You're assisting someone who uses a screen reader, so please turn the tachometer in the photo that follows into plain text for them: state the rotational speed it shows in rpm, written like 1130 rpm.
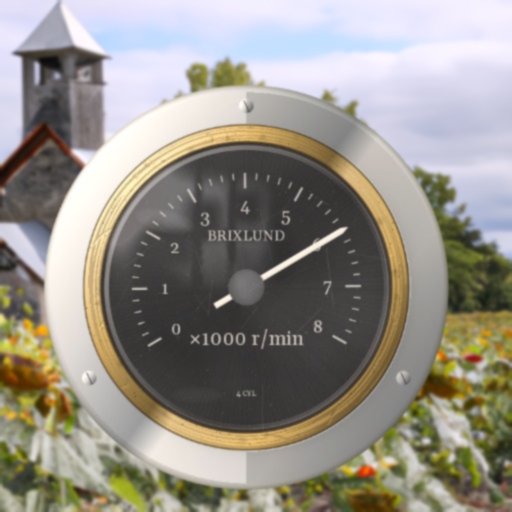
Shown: 6000 rpm
